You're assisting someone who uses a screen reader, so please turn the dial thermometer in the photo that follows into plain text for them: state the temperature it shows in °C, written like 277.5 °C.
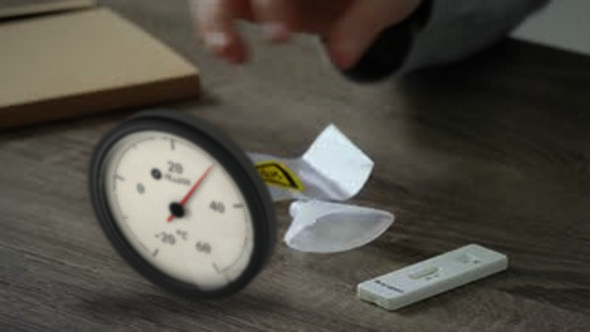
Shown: 30 °C
